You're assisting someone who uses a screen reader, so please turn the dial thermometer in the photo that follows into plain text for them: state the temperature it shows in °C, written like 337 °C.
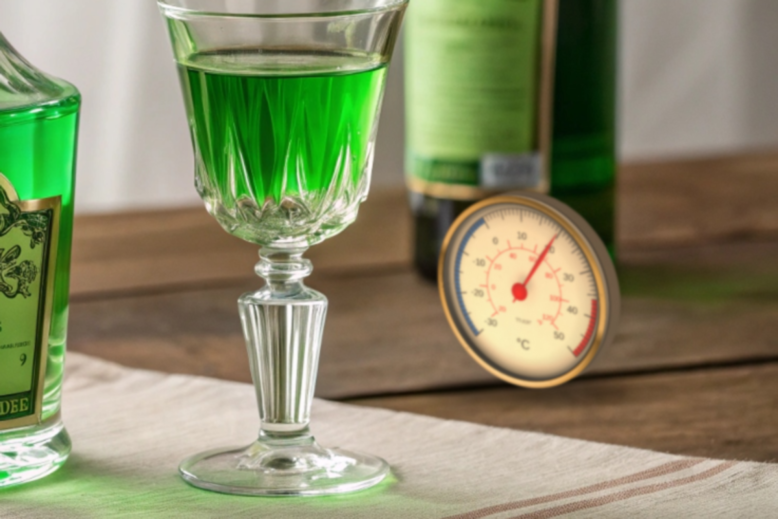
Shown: 20 °C
